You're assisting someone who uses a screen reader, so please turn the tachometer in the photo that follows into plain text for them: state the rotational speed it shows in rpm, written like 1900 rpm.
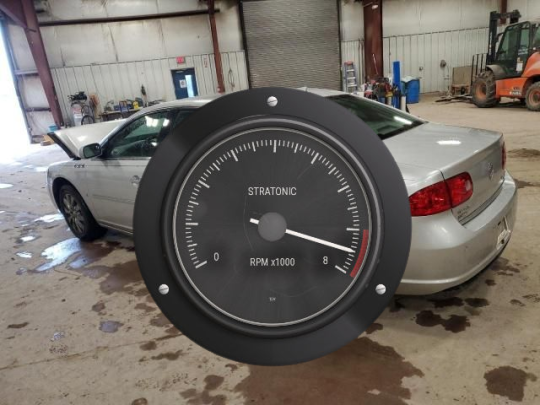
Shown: 7500 rpm
